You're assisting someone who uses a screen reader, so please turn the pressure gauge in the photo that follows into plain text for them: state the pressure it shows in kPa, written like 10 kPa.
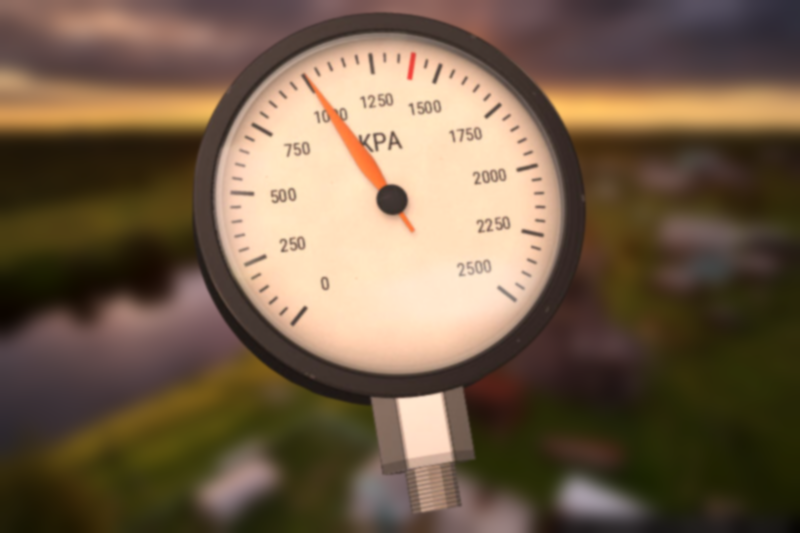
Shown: 1000 kPa
